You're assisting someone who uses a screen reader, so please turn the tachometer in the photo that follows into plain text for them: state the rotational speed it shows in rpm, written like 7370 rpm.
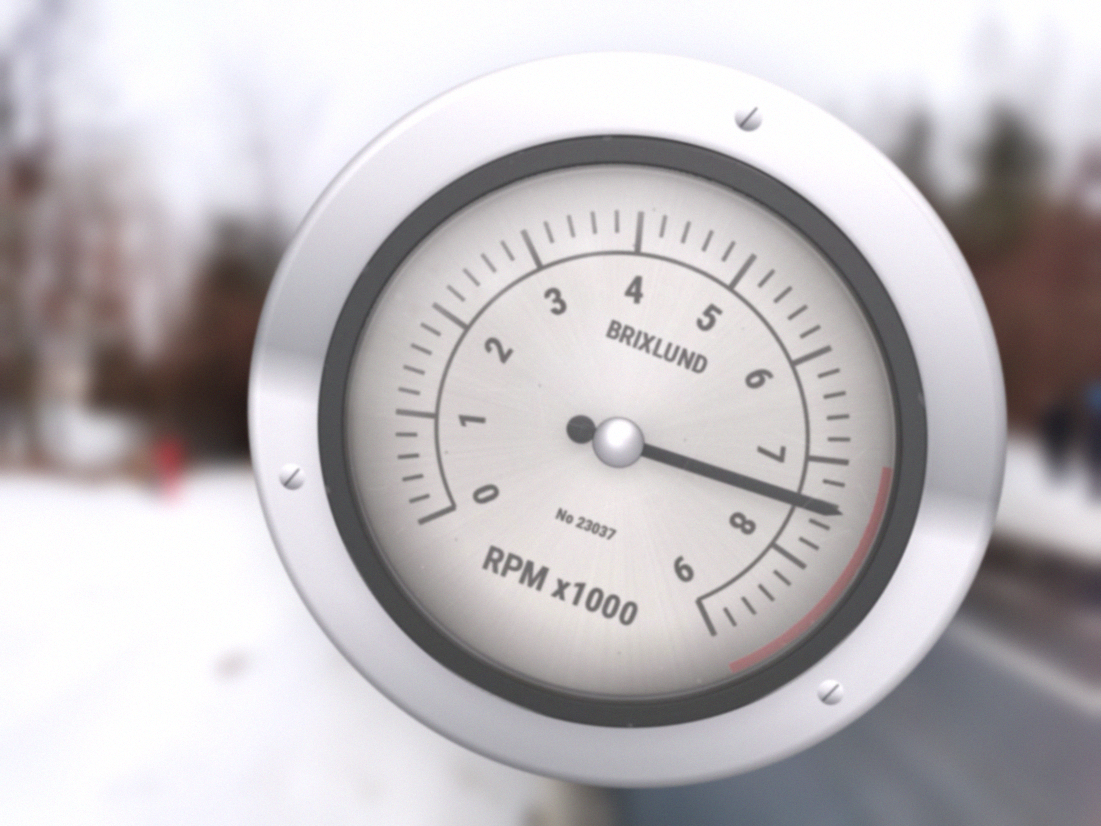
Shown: 7400 rpm
